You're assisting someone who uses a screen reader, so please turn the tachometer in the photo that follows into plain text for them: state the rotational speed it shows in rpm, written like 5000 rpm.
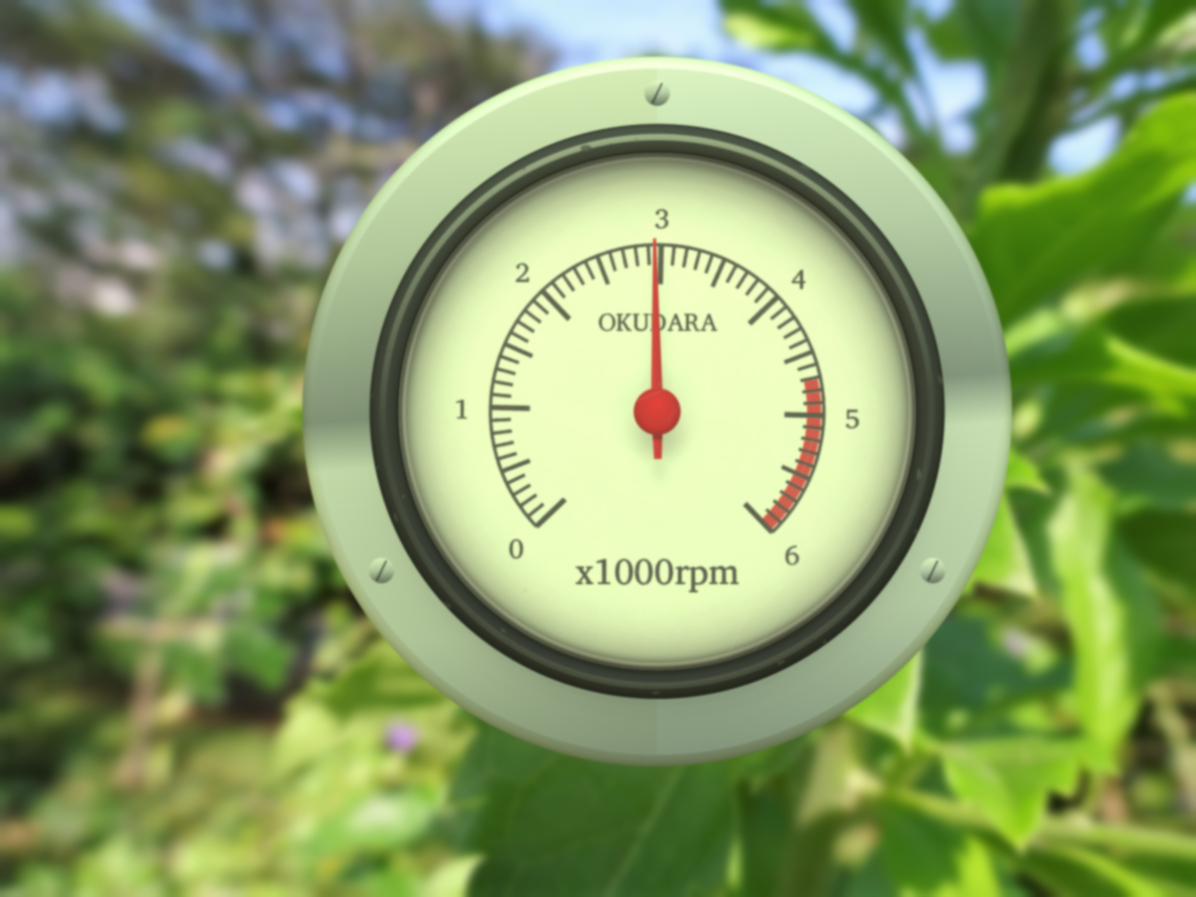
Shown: 2950 rpm
